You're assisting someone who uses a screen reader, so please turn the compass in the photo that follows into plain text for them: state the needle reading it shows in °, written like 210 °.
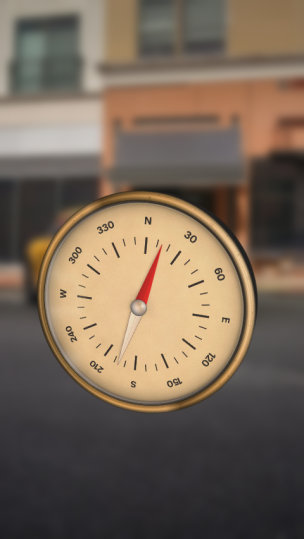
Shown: 15 °
